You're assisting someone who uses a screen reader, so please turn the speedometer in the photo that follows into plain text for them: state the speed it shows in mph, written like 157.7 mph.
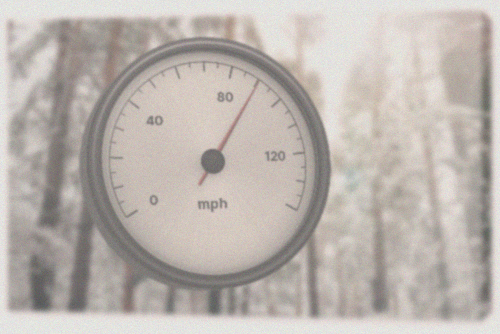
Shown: 90 mph
